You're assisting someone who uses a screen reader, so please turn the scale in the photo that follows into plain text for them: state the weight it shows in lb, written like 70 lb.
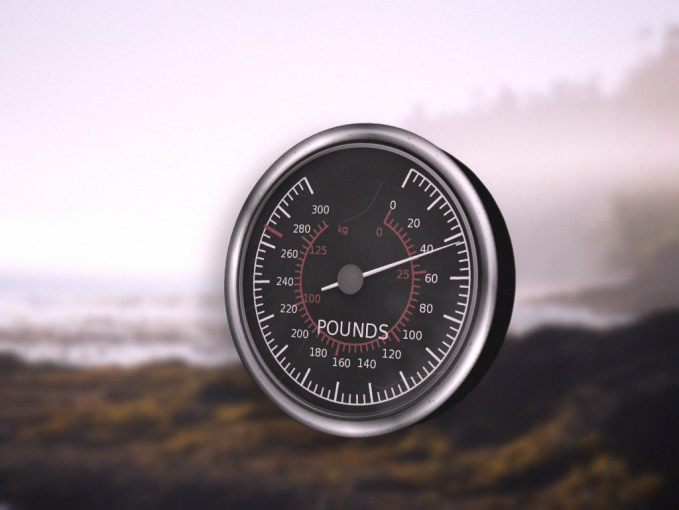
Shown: 44 lb
